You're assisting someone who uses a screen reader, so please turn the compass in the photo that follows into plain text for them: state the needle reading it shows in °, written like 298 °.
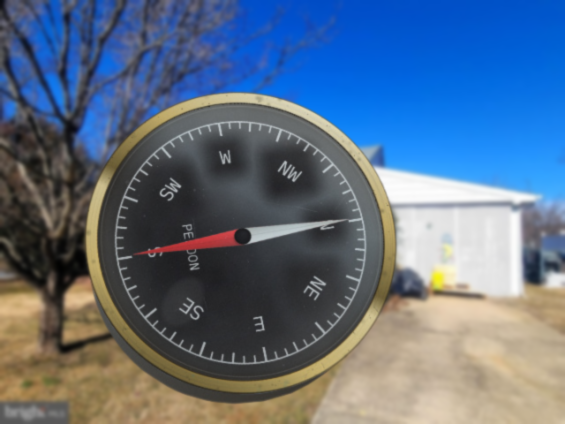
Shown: 180 °
